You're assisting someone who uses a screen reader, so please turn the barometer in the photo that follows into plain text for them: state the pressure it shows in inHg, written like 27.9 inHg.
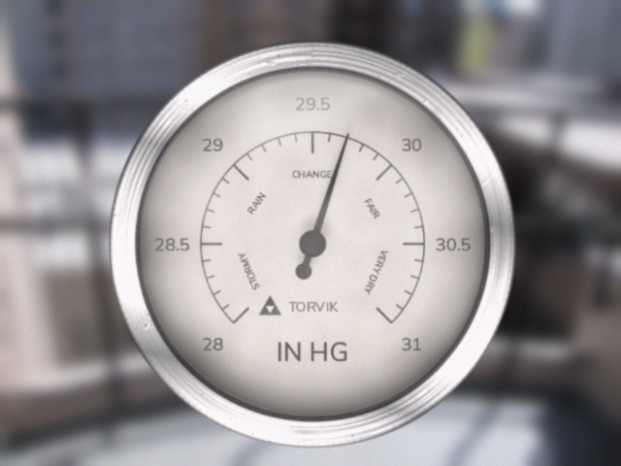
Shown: 29.7 inHg
